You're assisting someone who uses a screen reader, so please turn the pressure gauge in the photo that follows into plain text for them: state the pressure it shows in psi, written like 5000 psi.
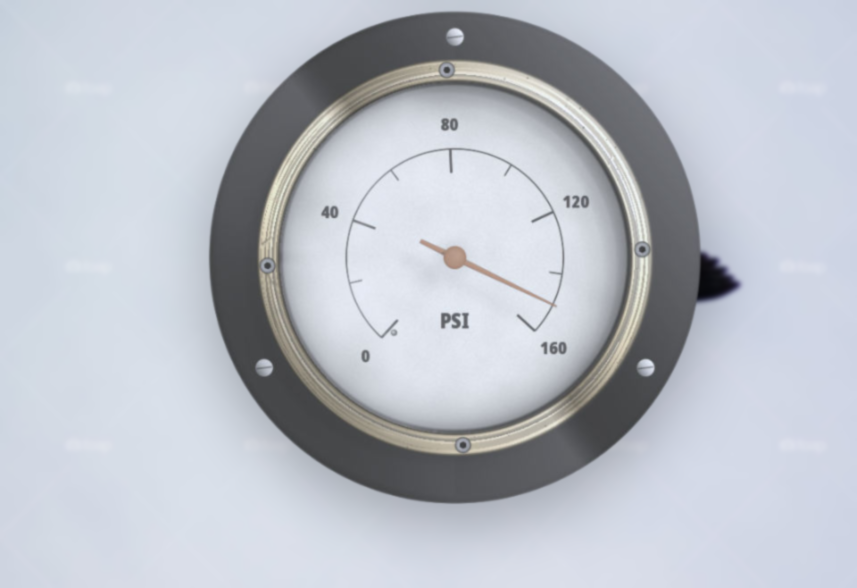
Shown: 150 psi
